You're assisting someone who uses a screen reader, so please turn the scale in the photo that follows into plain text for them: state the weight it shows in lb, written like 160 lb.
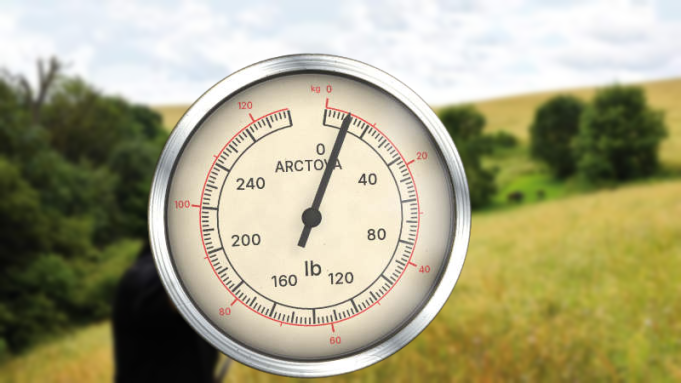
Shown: 10 lb
